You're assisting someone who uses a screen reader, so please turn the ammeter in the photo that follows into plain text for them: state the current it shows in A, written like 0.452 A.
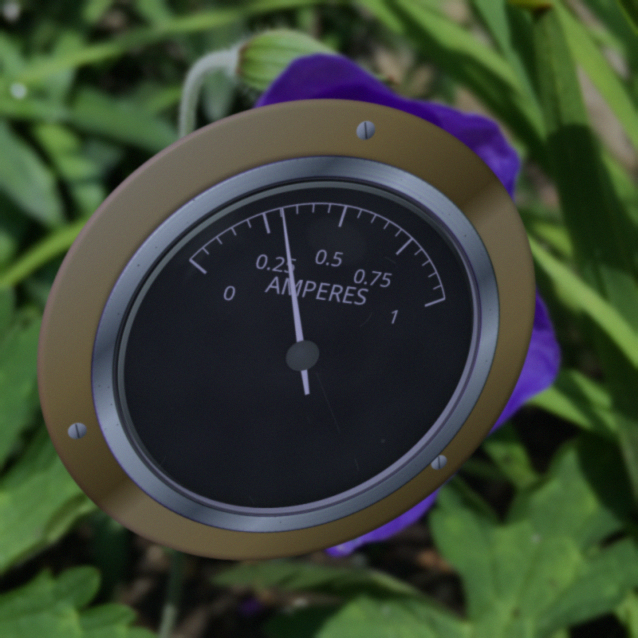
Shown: 0.3 A
